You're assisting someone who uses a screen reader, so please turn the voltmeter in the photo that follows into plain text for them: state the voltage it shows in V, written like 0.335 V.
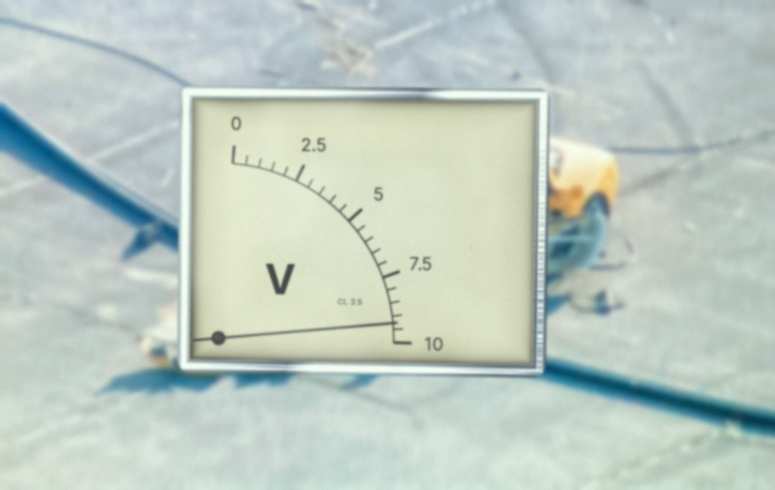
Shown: 9.25 V
